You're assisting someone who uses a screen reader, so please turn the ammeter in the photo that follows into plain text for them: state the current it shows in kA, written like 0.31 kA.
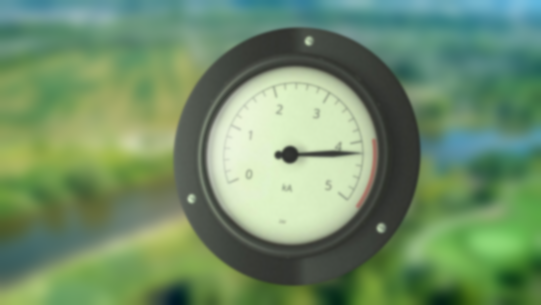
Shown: 4.2 kA
